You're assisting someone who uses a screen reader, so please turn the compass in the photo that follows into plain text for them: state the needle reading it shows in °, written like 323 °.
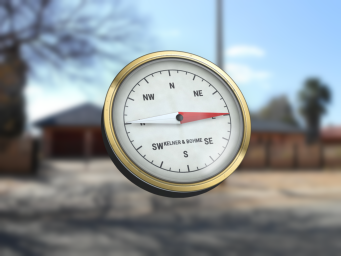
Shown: 90 °
